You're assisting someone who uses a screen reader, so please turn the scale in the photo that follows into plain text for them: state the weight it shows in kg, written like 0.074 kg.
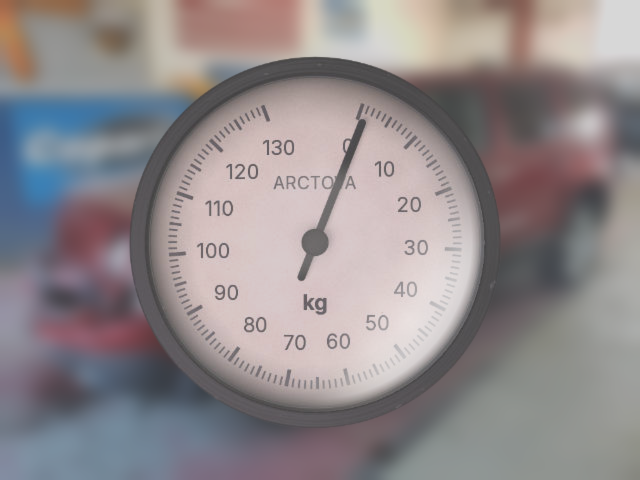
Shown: 1 kg
